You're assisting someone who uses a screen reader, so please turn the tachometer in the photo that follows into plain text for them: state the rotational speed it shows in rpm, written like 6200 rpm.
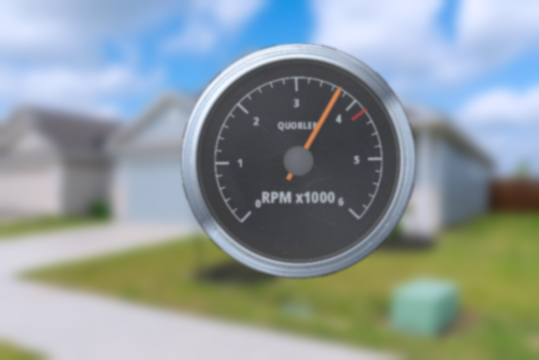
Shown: 3700 rpm
